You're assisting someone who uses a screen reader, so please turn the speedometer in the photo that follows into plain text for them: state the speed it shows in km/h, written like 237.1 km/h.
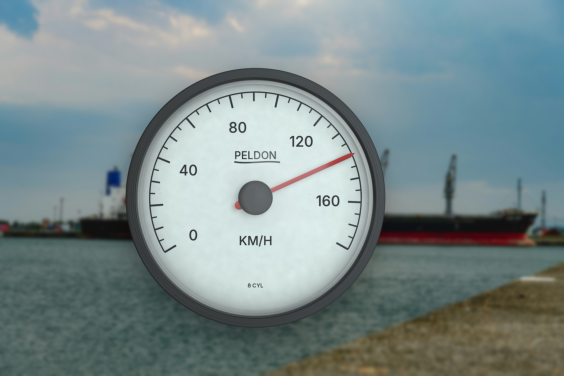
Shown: 140 km/h
